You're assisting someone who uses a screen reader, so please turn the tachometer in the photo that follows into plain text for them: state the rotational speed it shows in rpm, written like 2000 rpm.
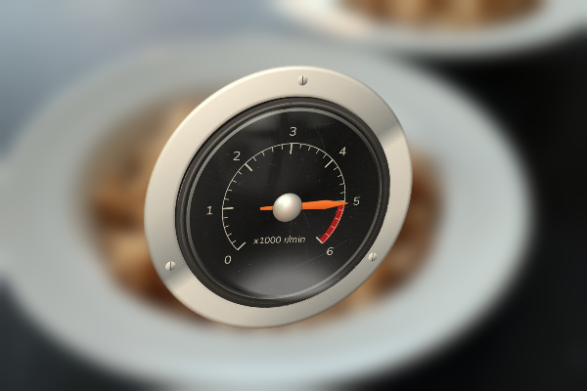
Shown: 5000 rpm
